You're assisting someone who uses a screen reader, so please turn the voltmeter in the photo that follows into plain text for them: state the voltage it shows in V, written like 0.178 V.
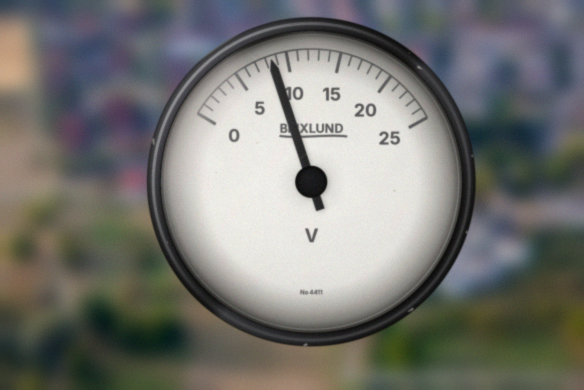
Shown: 8.5 V
